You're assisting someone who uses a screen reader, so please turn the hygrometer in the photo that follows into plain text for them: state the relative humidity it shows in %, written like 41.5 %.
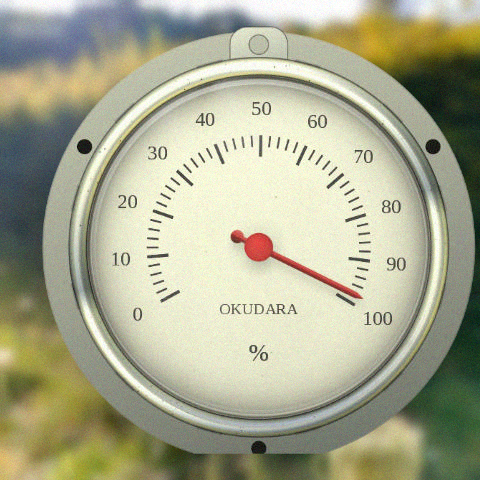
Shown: 98 %
